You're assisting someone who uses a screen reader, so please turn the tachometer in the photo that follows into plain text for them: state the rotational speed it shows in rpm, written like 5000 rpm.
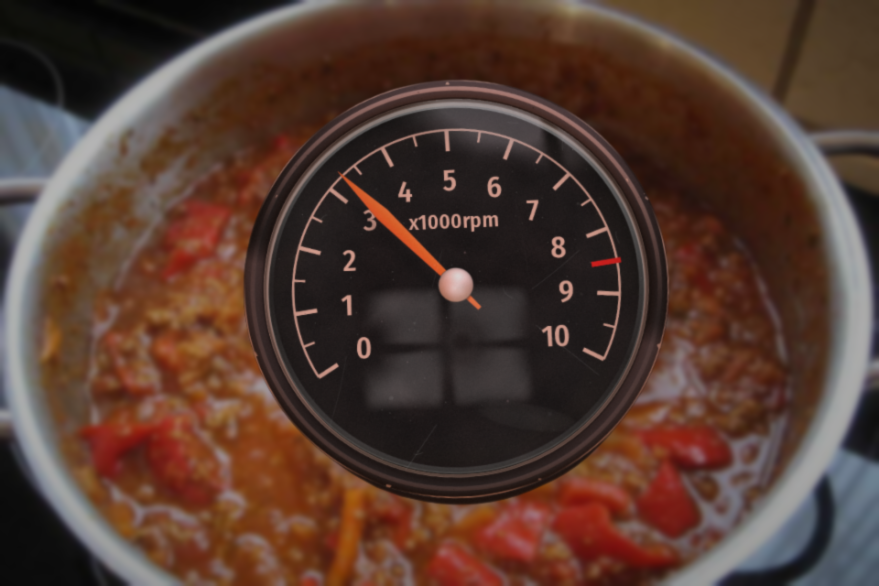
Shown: 3250 rpm
